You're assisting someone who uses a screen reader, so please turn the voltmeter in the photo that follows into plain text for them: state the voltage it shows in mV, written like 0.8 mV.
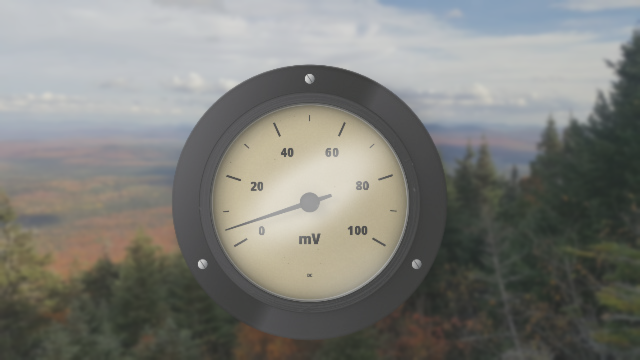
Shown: 5 mV
